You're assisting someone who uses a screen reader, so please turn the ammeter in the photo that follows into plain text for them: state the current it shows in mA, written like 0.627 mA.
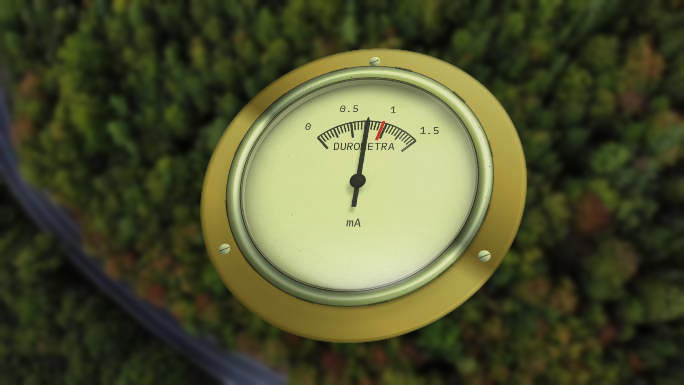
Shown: 0.75 mA
